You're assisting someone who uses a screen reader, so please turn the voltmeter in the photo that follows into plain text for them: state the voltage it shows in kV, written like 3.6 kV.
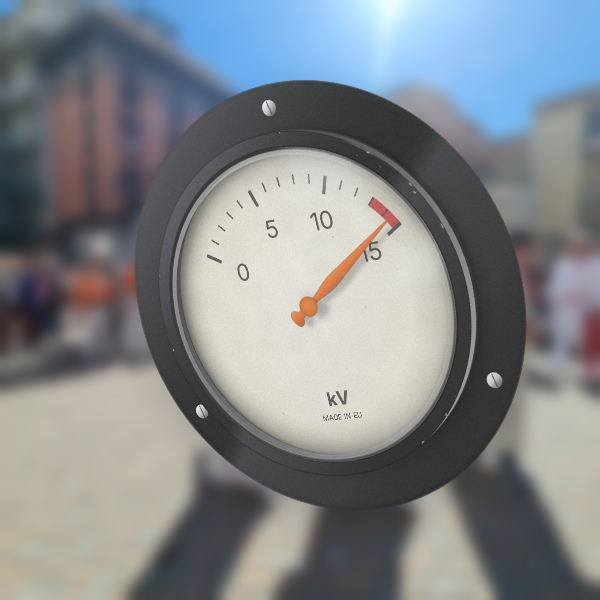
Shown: 14.5 kV
